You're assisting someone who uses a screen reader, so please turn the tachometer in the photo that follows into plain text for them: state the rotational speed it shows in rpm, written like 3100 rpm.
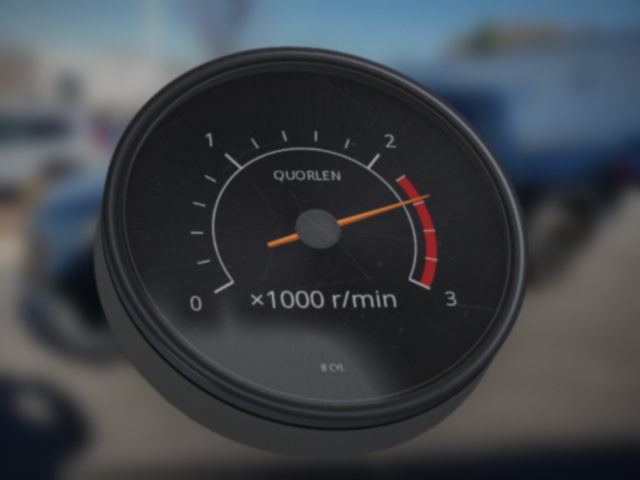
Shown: 2400 rpm
